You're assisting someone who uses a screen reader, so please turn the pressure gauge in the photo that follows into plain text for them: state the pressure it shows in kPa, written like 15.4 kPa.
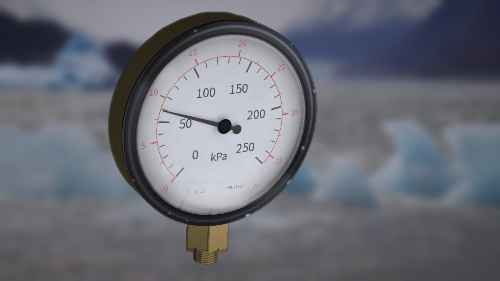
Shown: 60 kPa
